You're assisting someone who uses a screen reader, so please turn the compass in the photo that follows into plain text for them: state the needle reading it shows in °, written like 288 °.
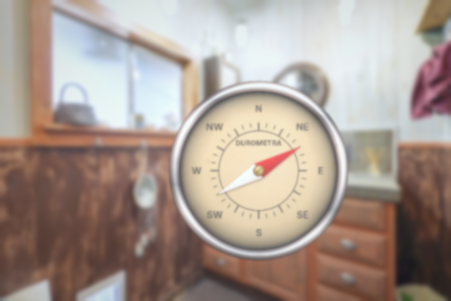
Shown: 60 °
